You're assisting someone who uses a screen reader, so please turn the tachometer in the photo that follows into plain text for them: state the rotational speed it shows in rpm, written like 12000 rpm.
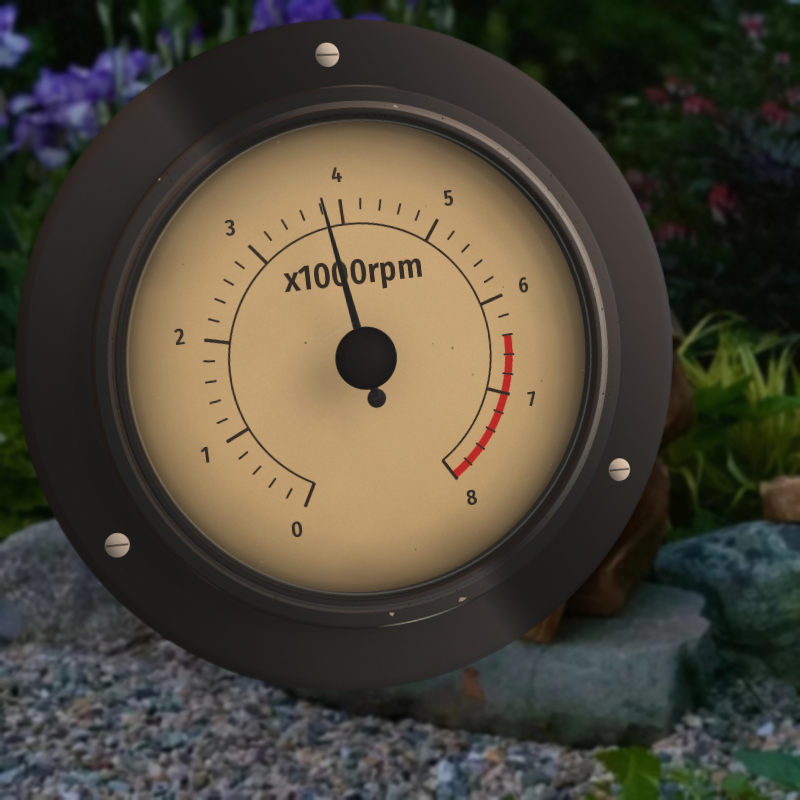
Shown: 3800 rpm
